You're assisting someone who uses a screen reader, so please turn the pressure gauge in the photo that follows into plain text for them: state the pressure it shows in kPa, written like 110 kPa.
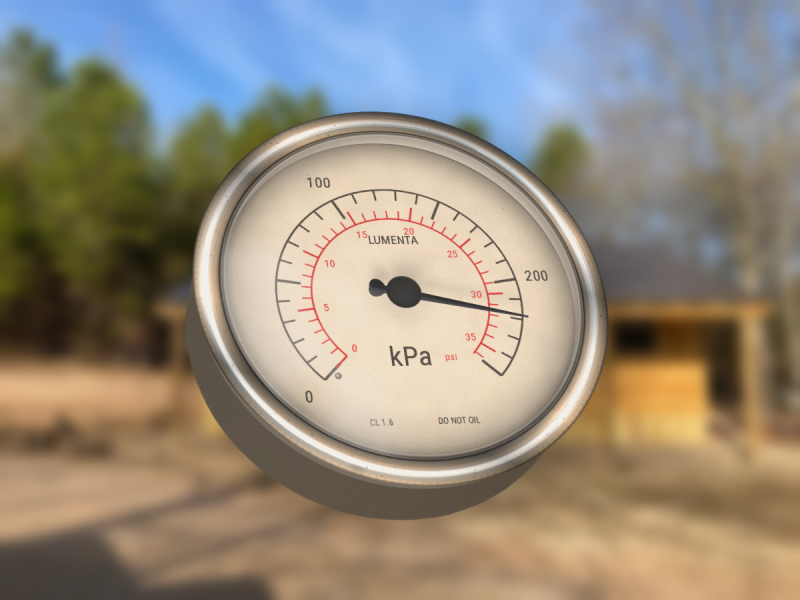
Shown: 220 kPa
